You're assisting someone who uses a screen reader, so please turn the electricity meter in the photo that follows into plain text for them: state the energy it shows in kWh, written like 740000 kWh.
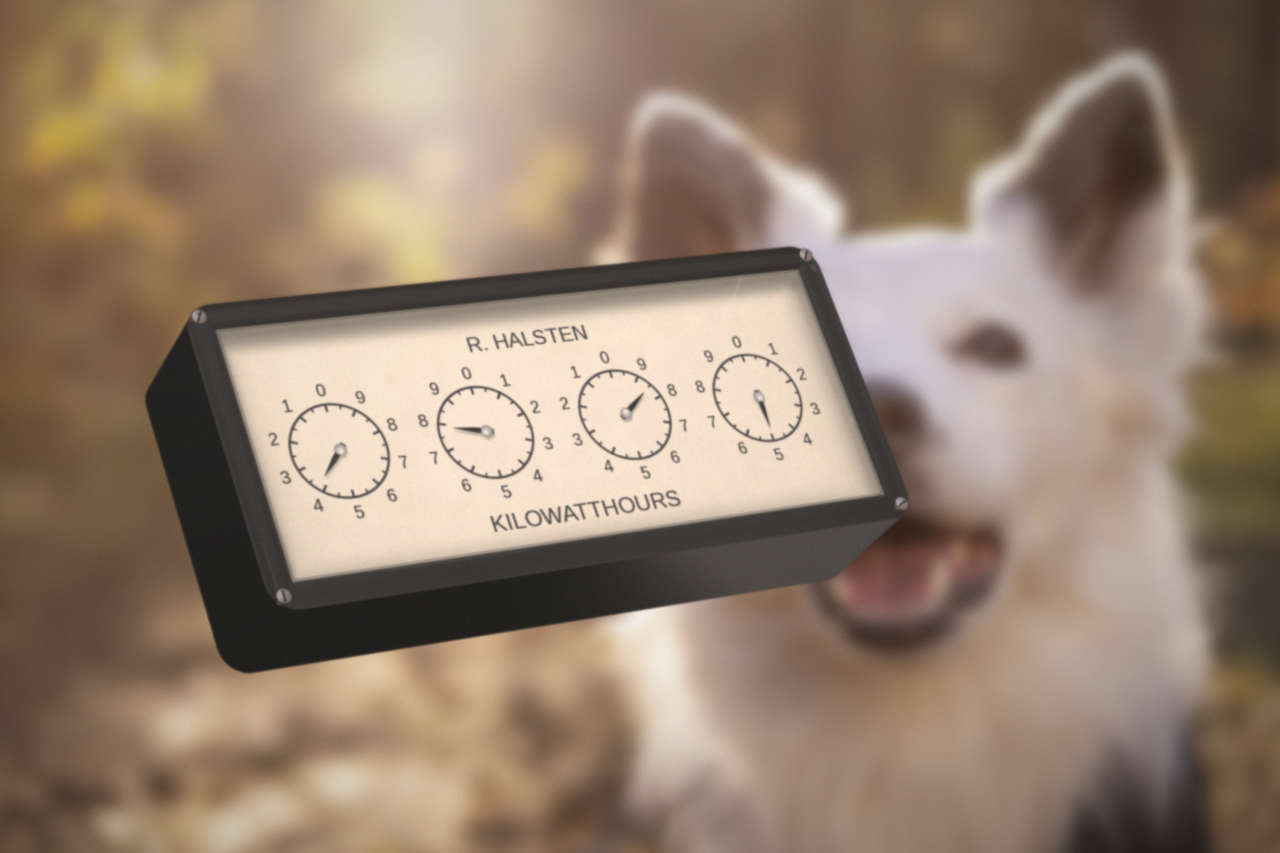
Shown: 3785 kWh
